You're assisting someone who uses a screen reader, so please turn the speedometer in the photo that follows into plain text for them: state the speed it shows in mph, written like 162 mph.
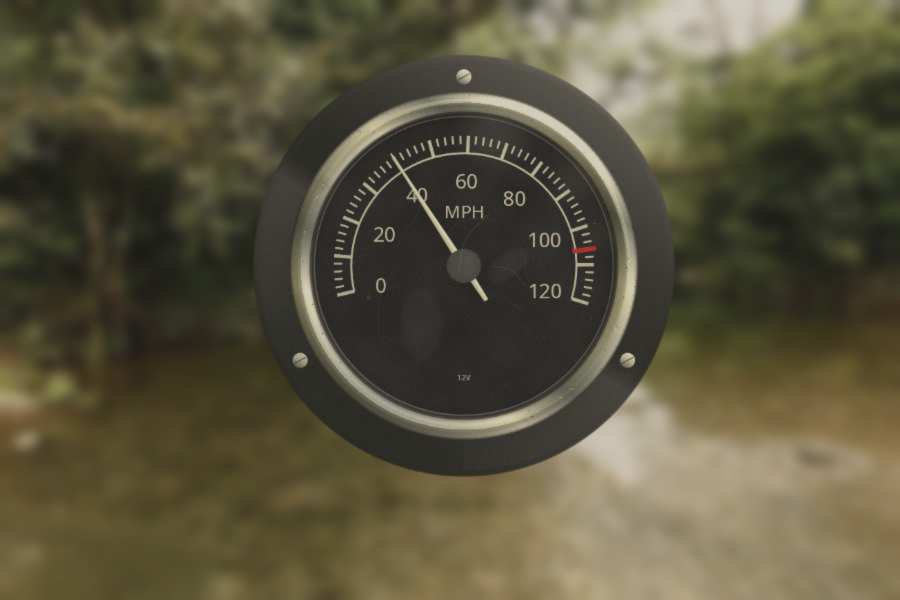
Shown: 40 mph
